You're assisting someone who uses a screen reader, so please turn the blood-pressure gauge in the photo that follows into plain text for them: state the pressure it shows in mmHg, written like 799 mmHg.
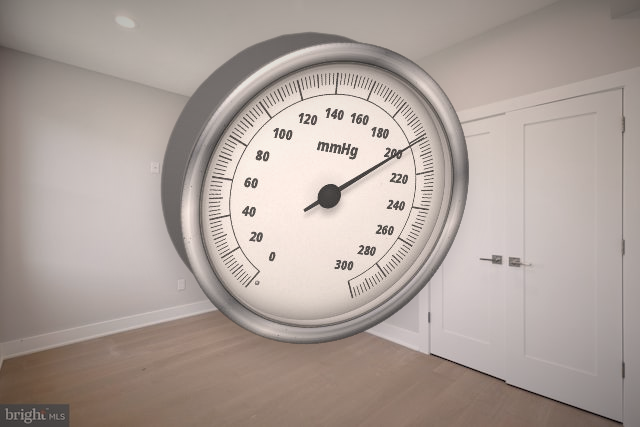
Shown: 200 mmHg
